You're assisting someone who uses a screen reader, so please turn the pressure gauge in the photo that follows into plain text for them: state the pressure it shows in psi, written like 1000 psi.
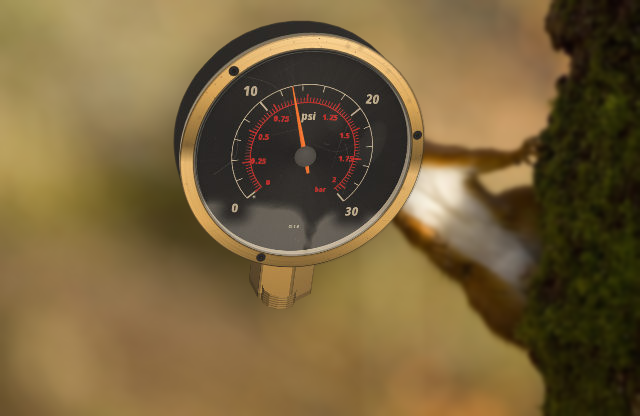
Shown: 13 psi
